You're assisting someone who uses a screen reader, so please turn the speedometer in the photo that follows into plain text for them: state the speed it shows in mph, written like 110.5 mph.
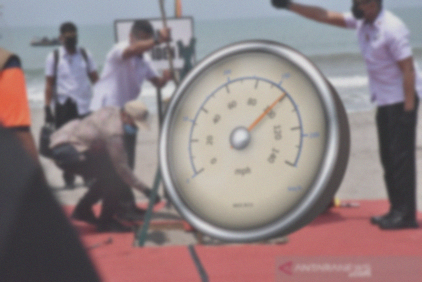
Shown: 100 mph
